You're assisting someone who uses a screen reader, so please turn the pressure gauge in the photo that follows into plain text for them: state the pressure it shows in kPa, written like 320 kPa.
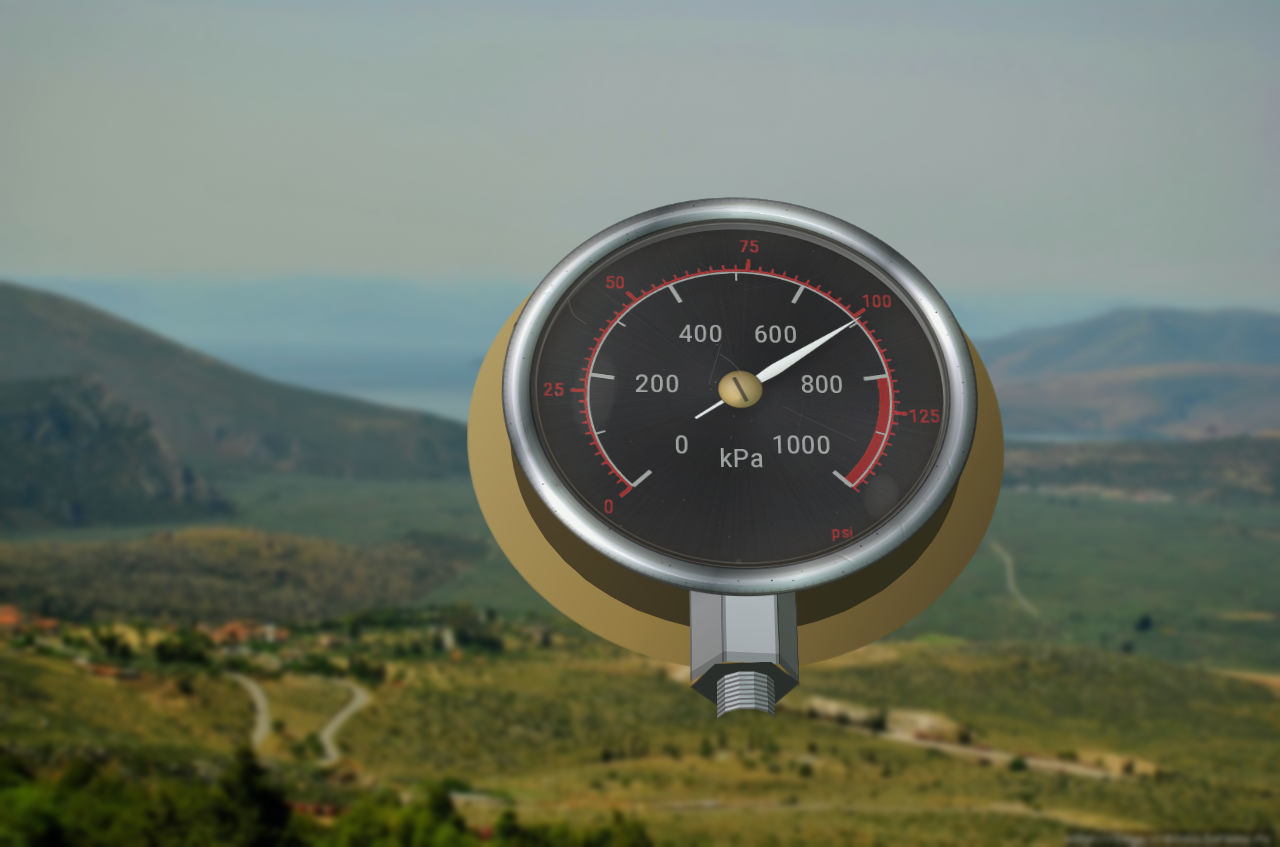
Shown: 700 kPa
